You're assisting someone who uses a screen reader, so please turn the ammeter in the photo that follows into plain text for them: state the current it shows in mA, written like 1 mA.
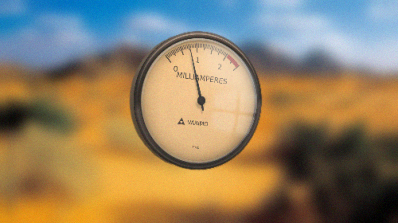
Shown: 0.75 mA
